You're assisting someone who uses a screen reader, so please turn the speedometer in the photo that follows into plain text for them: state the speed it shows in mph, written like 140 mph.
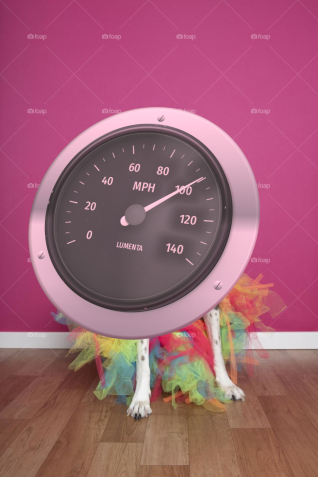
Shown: 100 mph
